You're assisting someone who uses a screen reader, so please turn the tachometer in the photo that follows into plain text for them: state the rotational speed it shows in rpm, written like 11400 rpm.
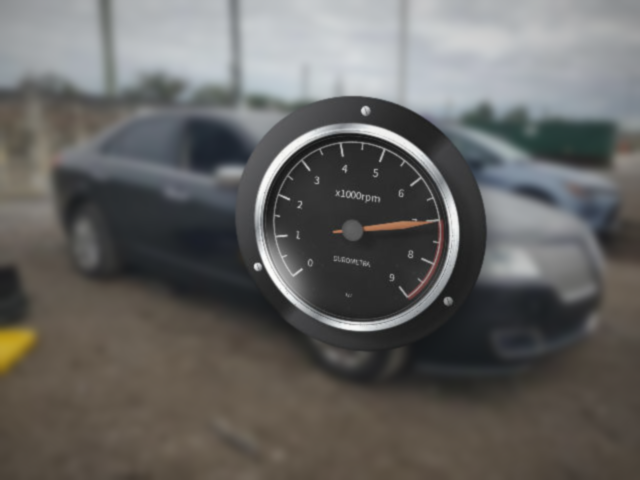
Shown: 7000 rpm
